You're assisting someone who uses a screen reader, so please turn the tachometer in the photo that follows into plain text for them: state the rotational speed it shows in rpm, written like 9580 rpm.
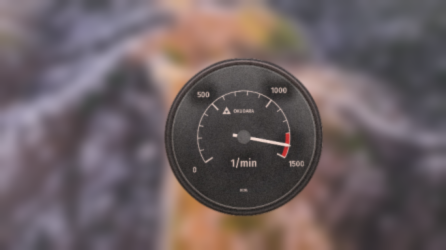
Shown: 1400 rpm
